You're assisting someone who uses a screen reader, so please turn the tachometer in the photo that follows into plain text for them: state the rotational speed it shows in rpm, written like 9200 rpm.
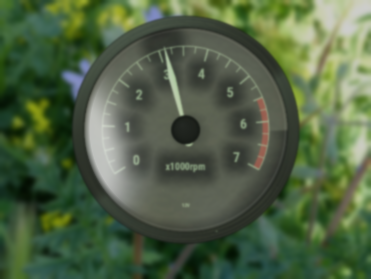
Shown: 3125 rpm
